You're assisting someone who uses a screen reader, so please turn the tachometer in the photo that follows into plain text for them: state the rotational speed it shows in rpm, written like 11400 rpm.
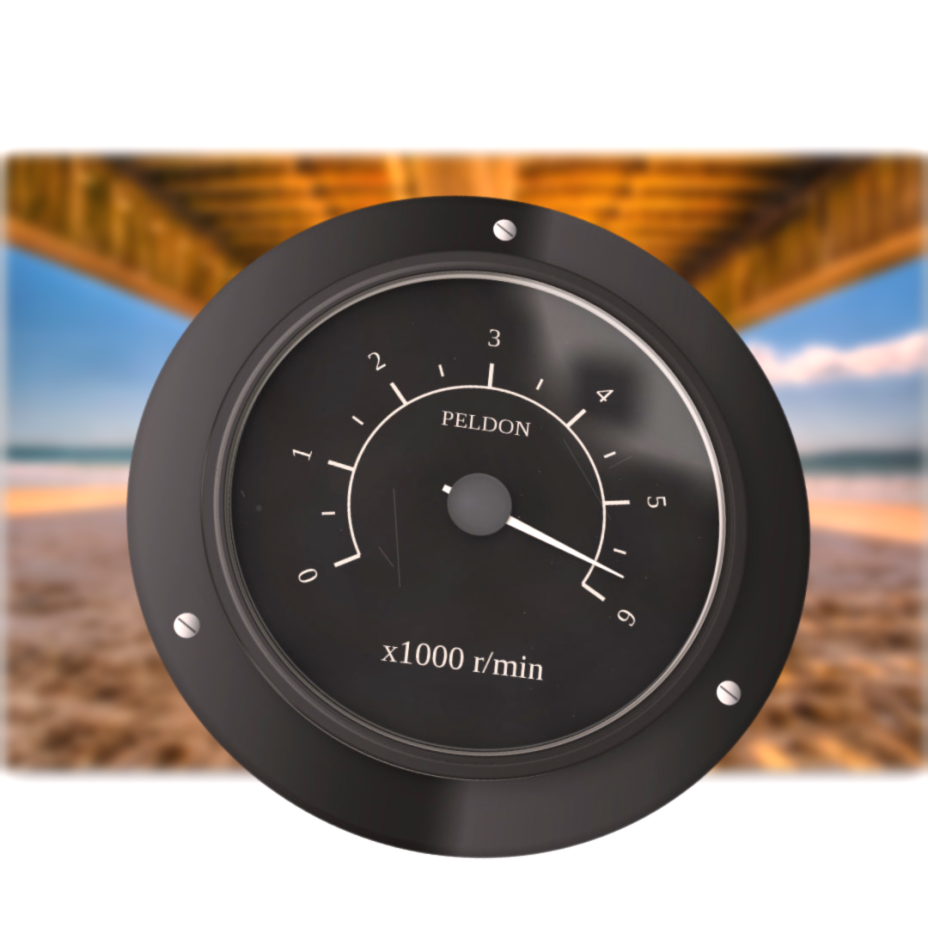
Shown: 5750 rpm
